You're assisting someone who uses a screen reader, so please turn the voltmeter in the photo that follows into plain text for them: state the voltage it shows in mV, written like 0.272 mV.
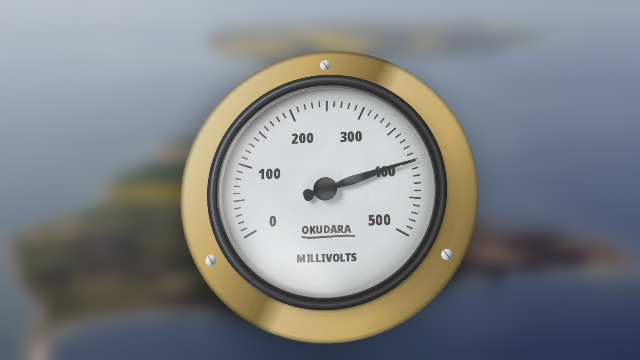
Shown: 400 mV
